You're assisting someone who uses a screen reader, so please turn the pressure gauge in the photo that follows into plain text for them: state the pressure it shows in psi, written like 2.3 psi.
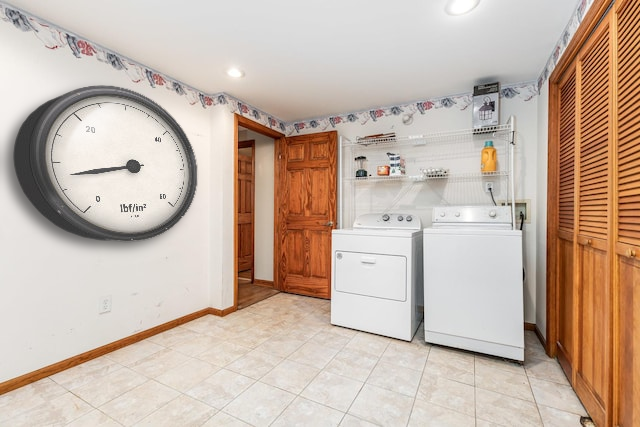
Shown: 7.5 psi
